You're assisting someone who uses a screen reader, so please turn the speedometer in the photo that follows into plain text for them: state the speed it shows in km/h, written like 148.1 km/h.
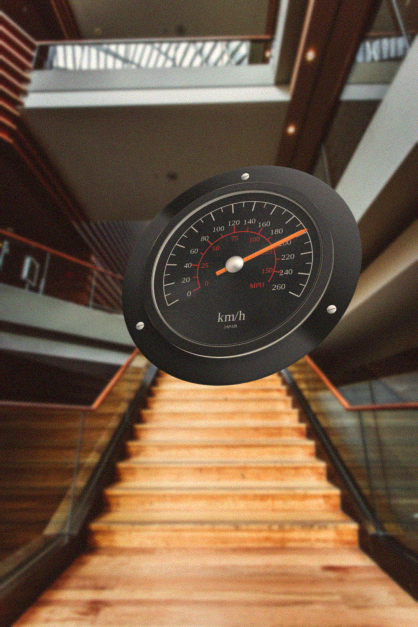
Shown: 200 km/h
